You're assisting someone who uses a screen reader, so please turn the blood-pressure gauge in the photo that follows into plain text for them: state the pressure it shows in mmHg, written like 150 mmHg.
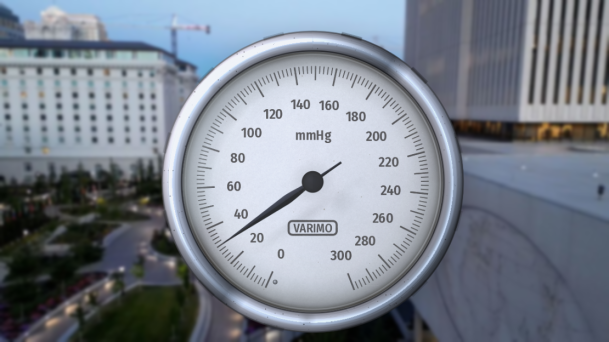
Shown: 30 mmHg
